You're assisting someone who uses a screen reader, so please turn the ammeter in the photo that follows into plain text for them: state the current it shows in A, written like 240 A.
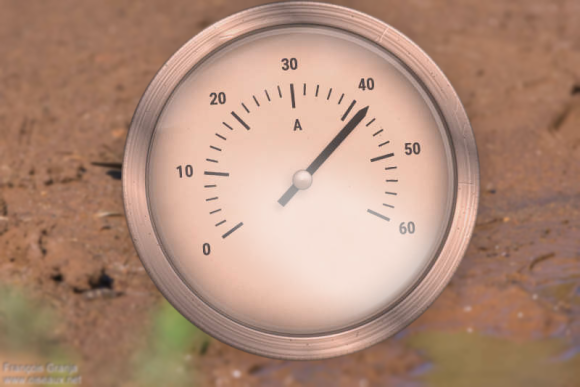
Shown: 42 A
